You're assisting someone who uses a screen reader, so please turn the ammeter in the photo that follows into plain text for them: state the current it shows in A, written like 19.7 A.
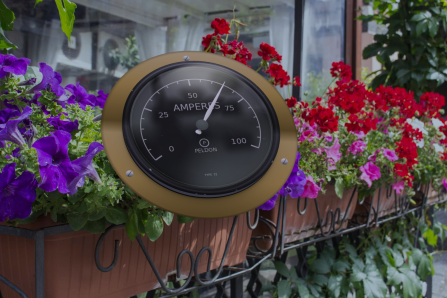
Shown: 65 A
